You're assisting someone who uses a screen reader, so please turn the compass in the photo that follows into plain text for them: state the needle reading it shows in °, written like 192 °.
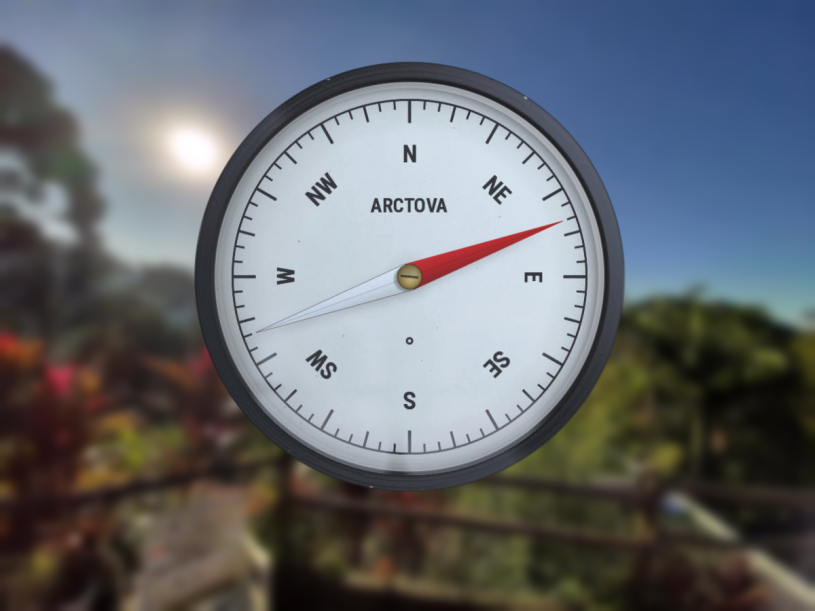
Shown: 70 °
